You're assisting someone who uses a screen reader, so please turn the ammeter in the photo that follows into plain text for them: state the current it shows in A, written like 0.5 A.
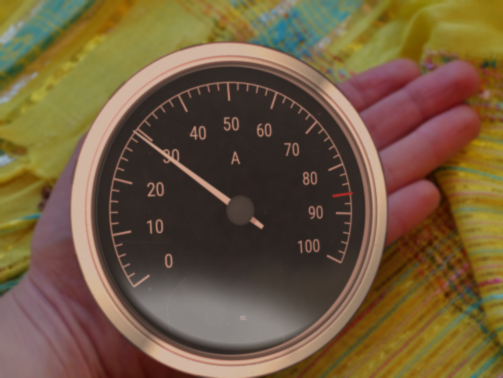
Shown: 29 A
